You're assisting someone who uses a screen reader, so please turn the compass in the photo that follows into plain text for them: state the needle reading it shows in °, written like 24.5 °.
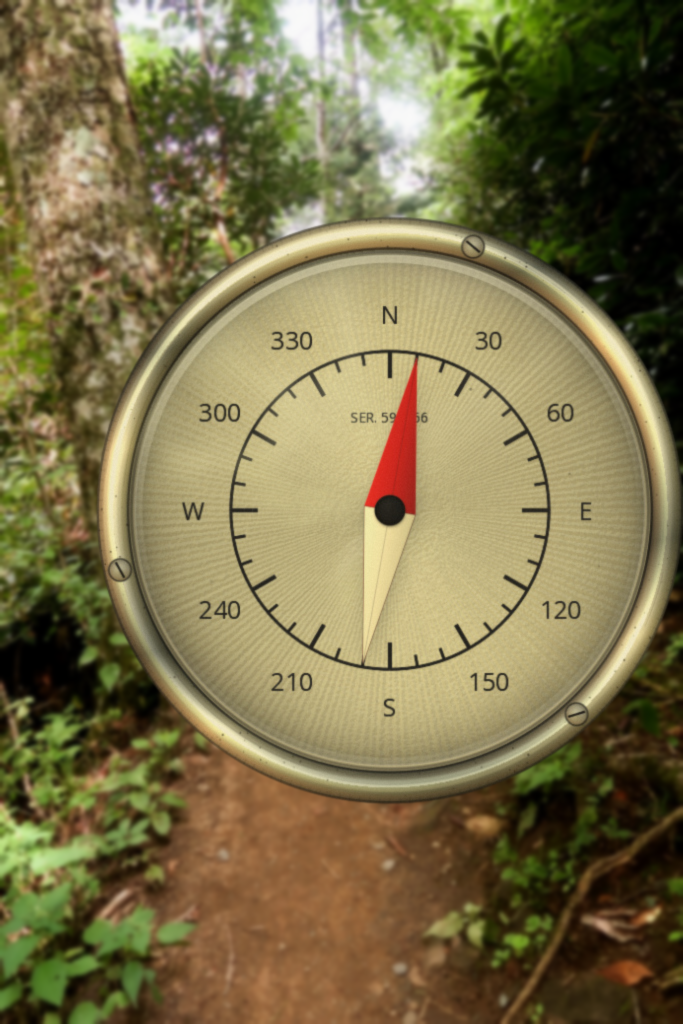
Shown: 10 °
